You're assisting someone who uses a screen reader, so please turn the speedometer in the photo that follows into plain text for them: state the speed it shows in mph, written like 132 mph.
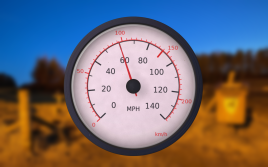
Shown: 60 mph
